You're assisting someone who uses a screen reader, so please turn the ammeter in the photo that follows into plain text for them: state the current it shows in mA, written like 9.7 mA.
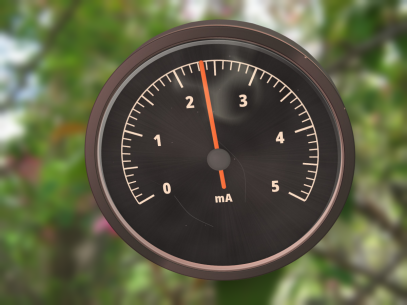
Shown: 2.35 mA
